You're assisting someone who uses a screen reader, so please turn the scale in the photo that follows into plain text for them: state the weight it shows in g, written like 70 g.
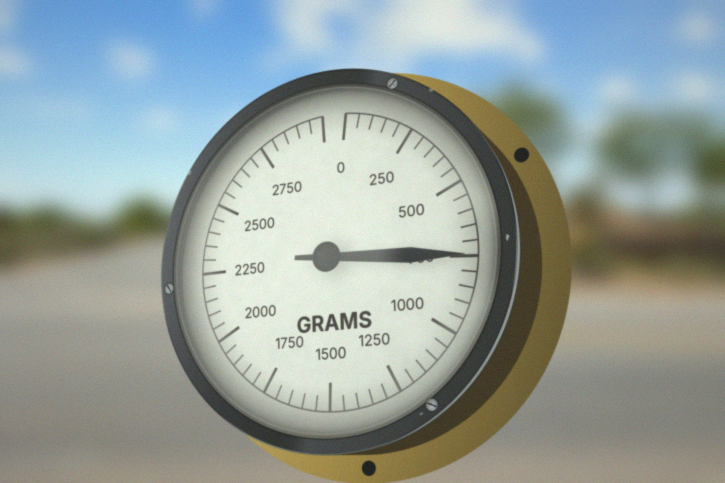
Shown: 750 g
